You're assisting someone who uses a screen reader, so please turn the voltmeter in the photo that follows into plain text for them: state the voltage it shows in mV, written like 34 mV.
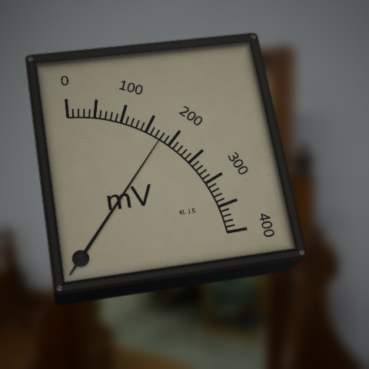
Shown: 180 mV
